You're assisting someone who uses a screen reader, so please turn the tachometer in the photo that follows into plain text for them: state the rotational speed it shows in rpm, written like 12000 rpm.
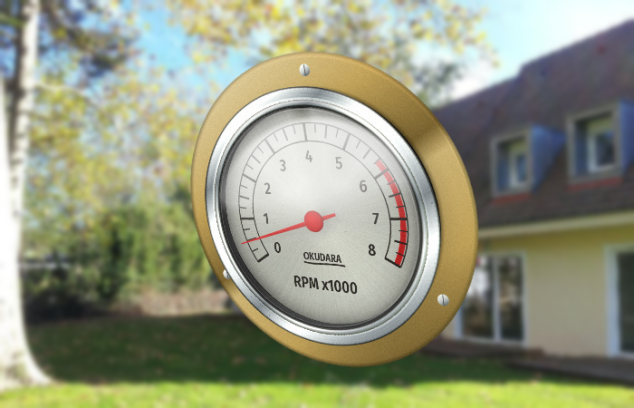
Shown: 500 rpm
